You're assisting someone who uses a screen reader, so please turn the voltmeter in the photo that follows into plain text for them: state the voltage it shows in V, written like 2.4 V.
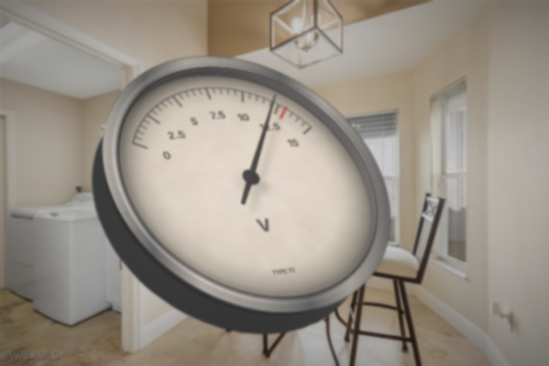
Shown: 12 V
